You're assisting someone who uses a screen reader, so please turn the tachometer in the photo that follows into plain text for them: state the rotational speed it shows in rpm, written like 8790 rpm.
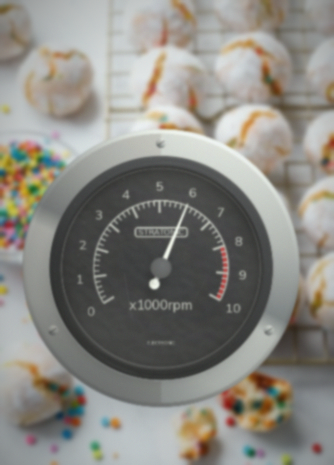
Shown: 6000 rpm
